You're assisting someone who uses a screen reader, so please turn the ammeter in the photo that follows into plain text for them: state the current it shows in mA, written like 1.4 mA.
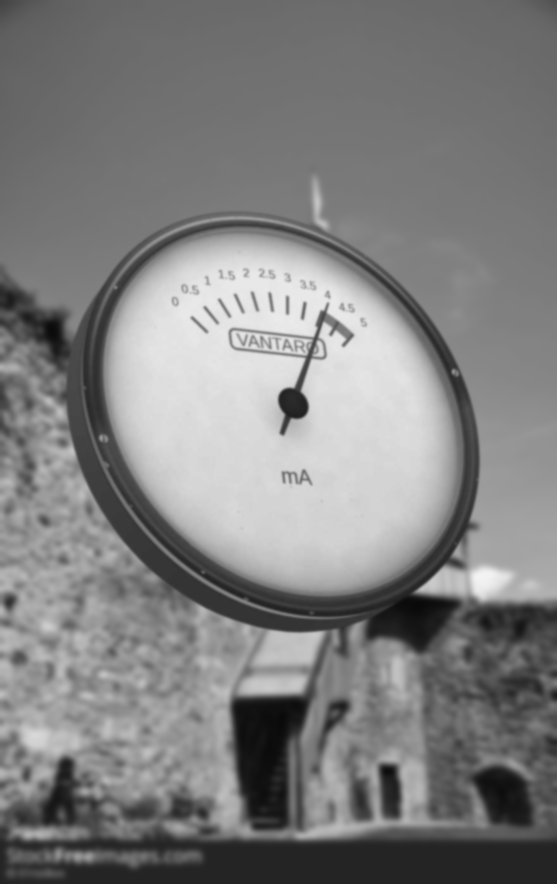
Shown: 4 mA
